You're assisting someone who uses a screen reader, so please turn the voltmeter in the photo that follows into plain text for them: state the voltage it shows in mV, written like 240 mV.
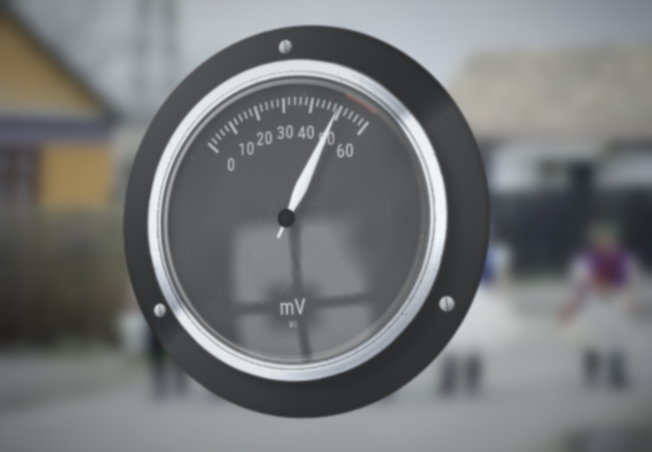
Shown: 50 mV
